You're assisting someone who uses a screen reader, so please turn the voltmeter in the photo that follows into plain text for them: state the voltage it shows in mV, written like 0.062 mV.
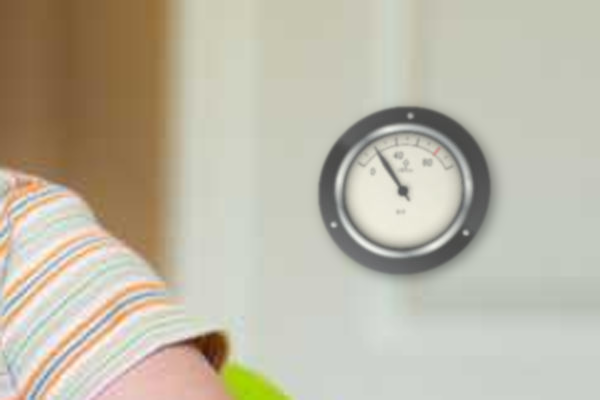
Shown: 20 mV
